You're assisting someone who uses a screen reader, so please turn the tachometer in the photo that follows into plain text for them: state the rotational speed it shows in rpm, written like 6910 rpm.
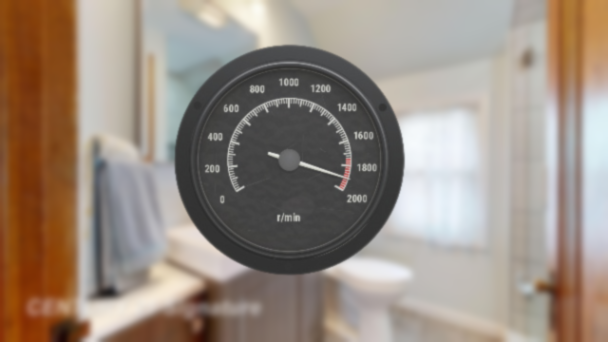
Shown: 1900 rpm
